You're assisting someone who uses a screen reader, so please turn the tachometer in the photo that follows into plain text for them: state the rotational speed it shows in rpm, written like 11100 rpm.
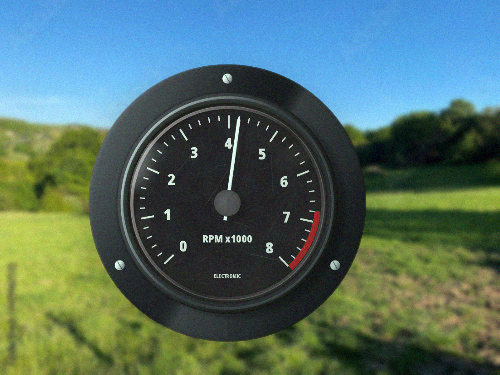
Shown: 4200 rpm
